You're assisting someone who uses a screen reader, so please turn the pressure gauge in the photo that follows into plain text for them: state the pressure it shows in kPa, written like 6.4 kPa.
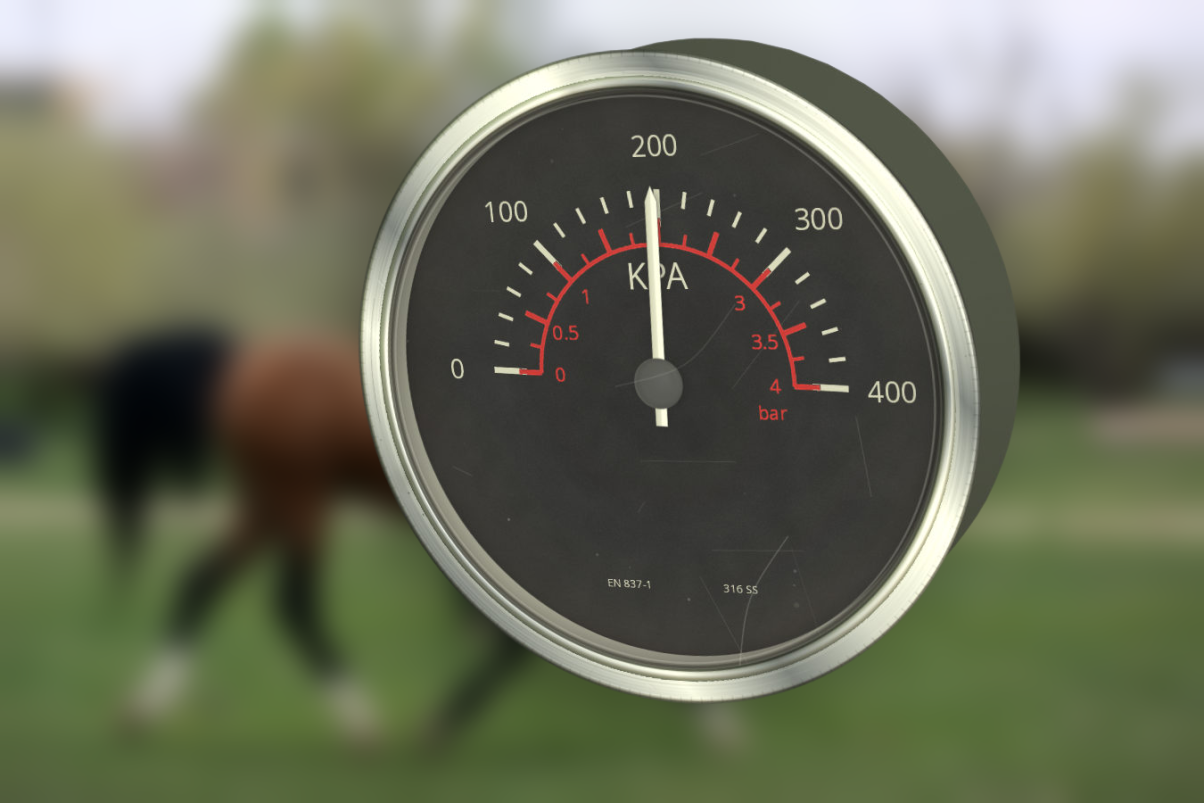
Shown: 200 kPa
